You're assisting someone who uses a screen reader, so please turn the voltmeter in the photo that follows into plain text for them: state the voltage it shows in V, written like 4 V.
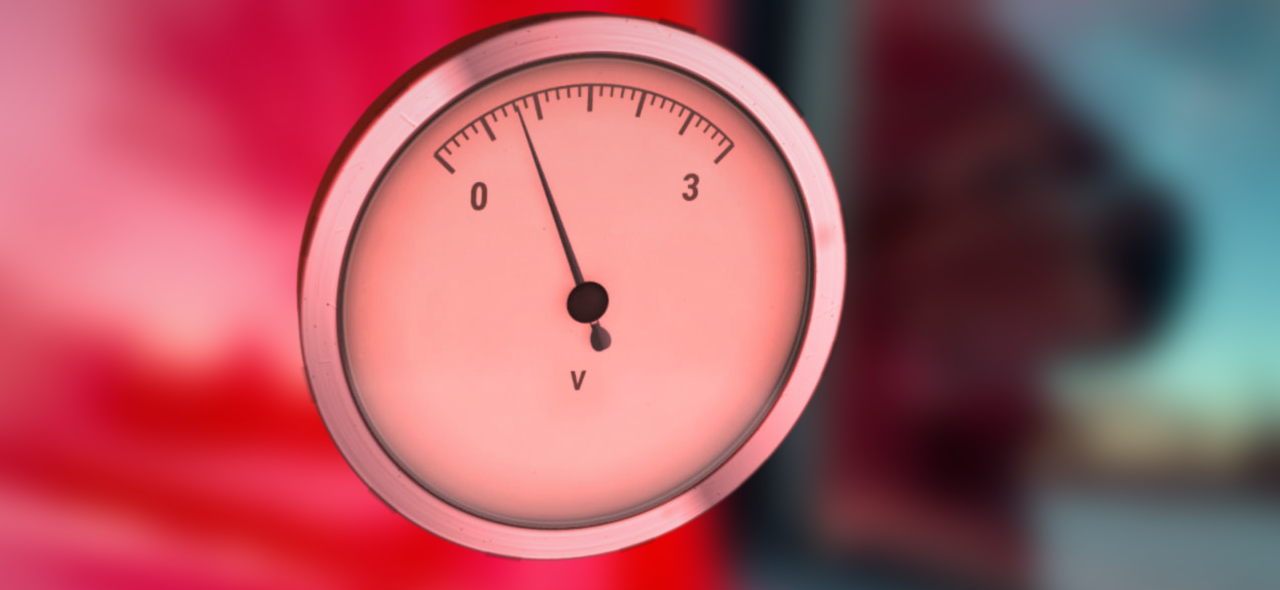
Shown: 0.8 V
